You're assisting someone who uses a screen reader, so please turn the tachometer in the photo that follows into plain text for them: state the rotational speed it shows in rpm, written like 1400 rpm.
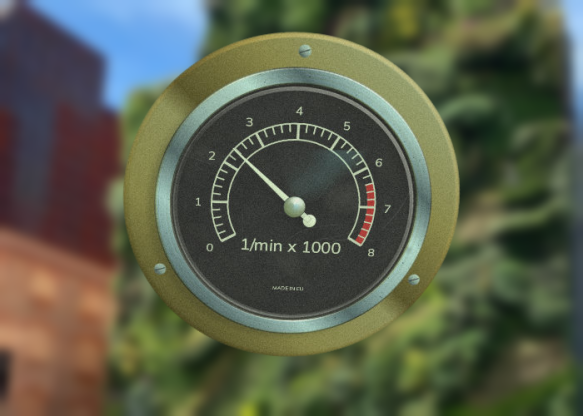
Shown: 2400 rpm
